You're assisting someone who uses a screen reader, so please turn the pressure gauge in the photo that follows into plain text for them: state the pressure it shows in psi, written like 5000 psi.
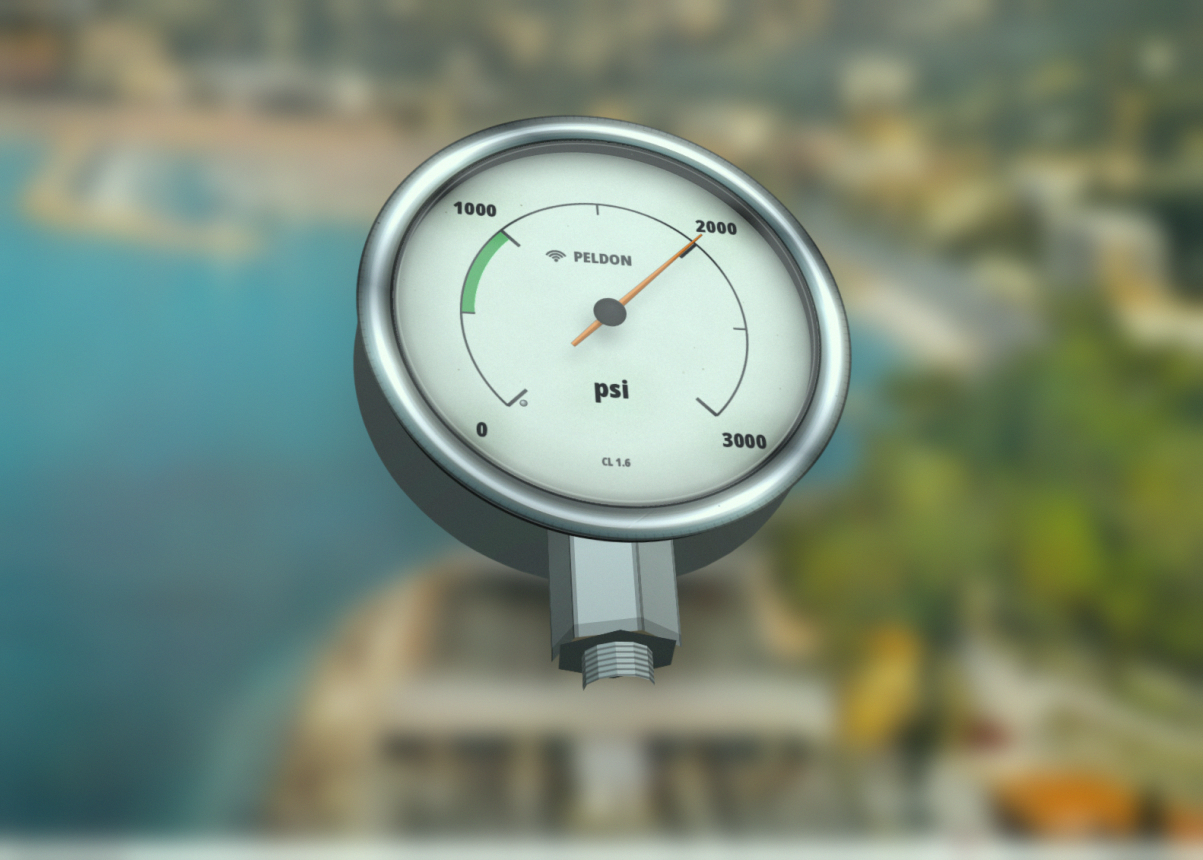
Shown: 2000 psi
